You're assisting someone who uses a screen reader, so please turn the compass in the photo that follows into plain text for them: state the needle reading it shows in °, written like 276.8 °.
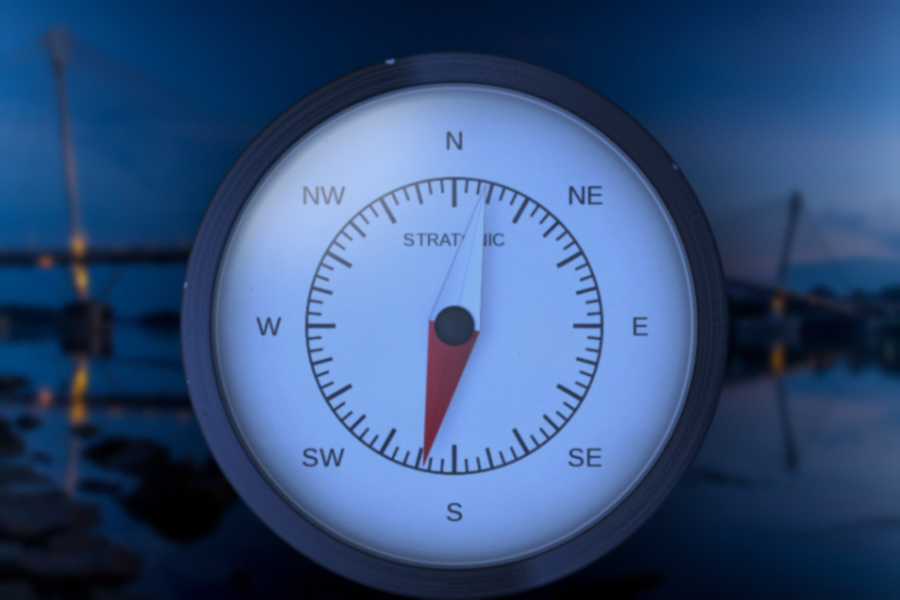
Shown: 192.5 °
